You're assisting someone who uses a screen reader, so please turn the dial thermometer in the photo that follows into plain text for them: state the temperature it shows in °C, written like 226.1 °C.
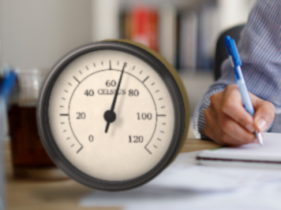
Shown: 68 °C
